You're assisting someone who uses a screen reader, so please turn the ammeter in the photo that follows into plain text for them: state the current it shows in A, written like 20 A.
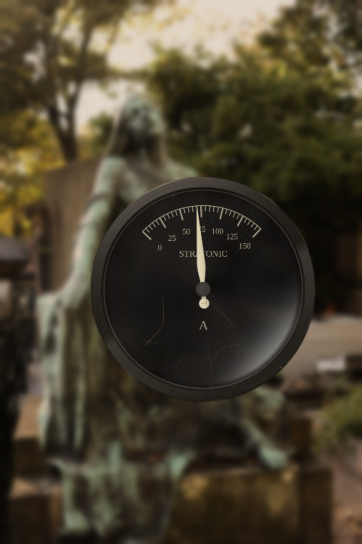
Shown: 70 A
